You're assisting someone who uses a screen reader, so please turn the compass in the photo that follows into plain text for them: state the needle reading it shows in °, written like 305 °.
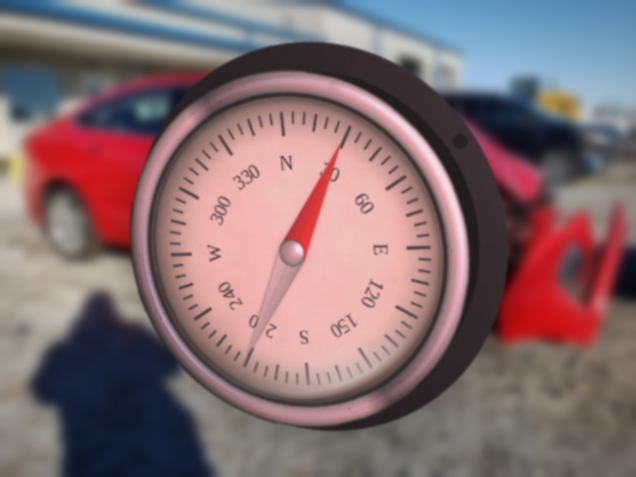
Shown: 30 °
